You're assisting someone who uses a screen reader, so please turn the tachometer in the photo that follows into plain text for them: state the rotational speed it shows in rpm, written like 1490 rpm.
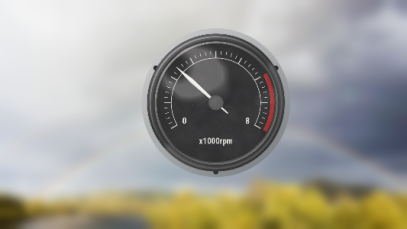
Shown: 2400 rpm
